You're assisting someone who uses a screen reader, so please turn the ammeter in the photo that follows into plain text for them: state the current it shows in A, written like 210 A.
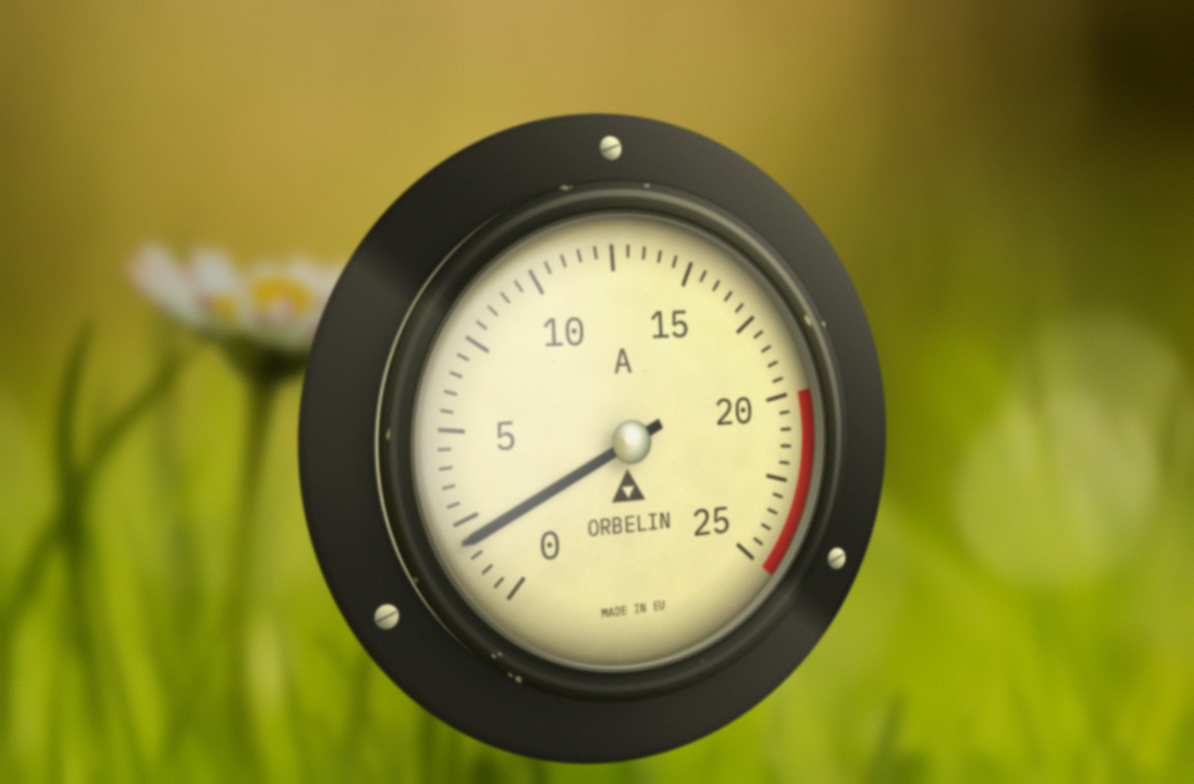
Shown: 2 A
